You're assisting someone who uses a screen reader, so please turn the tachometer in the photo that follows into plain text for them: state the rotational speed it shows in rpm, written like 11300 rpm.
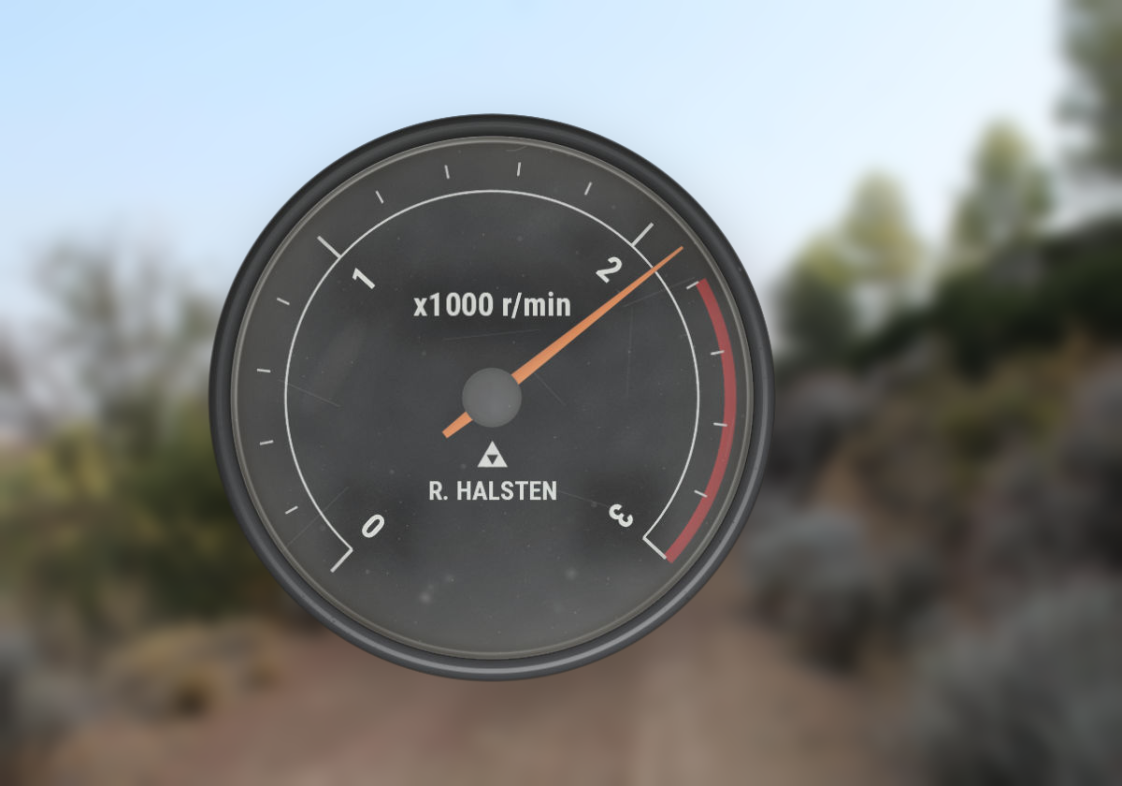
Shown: 2100 rpm
